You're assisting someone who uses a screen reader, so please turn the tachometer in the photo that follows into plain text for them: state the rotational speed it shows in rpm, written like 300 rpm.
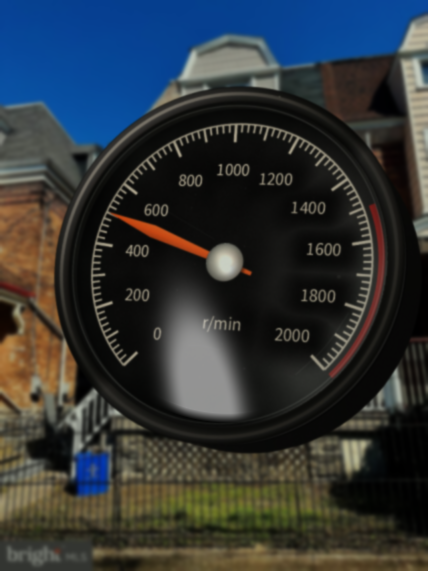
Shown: 500 rpm
